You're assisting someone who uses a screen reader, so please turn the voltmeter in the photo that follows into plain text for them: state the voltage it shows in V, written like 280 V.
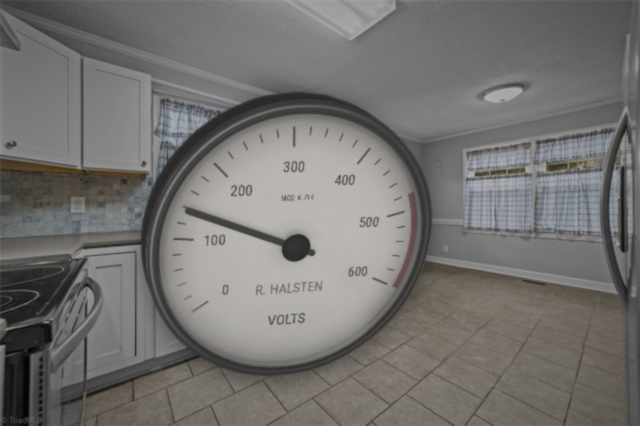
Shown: 140 V
